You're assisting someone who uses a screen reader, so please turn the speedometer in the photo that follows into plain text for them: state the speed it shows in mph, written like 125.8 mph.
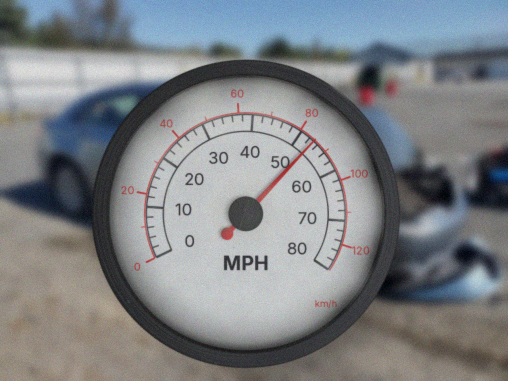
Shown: 53 mph
